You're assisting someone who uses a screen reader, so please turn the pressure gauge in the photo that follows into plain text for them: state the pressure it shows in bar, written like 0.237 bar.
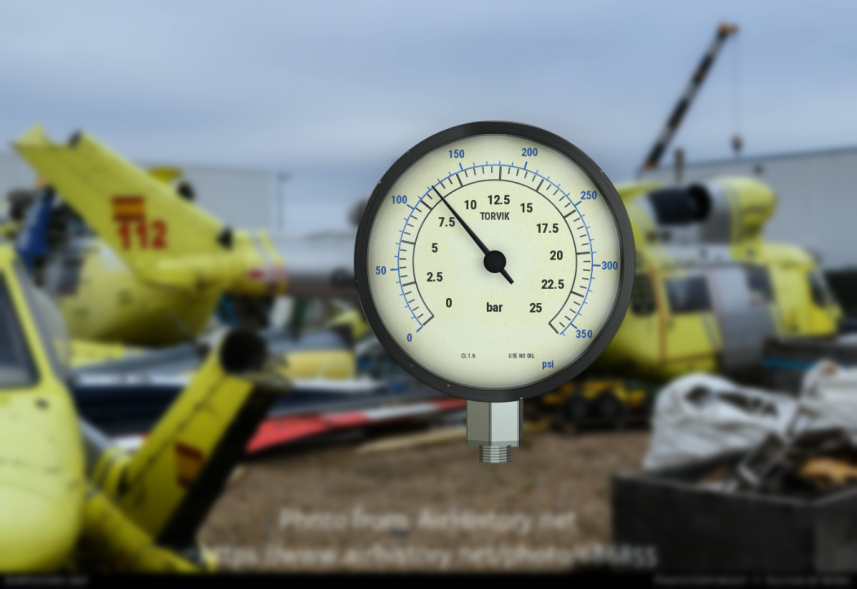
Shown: 8.5 bar
